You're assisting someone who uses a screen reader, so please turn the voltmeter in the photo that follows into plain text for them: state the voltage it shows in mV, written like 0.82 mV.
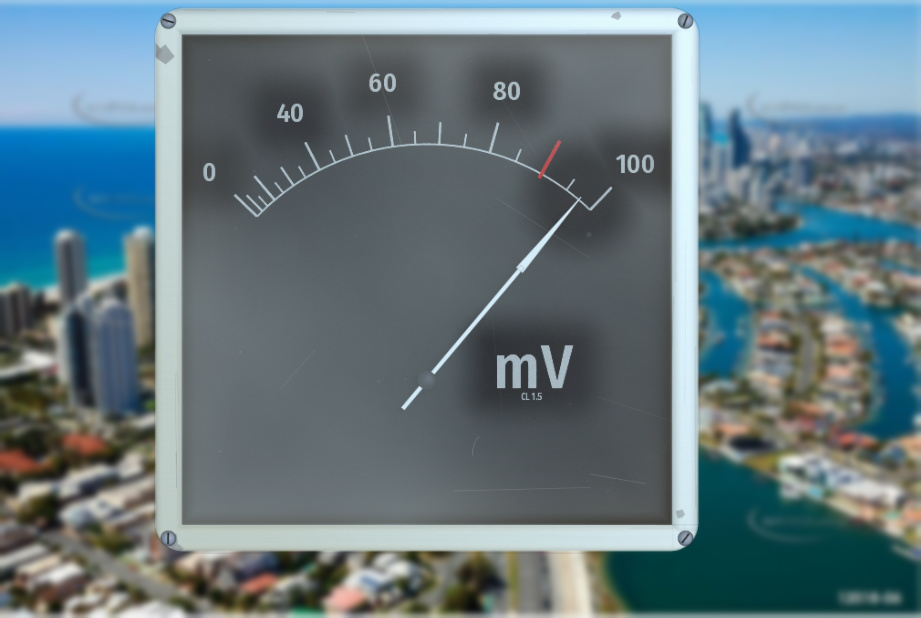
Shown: 97.5 mV
